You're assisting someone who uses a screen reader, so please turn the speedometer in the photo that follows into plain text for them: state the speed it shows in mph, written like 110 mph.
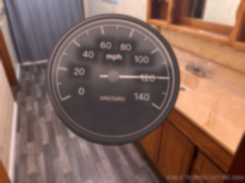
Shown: 120 mph
